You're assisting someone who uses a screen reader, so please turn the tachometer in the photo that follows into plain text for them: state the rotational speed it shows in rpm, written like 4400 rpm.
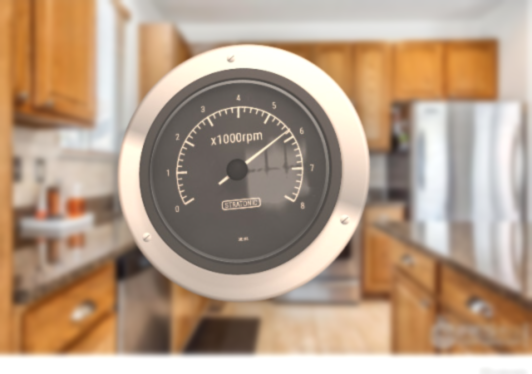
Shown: 5800 rpm
